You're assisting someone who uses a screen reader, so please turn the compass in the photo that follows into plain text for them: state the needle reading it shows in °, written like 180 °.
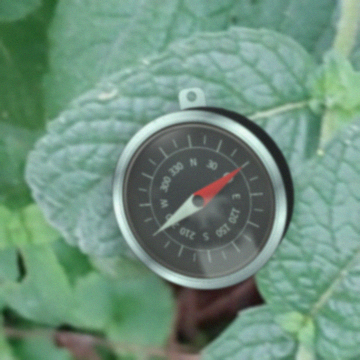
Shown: 60 °
